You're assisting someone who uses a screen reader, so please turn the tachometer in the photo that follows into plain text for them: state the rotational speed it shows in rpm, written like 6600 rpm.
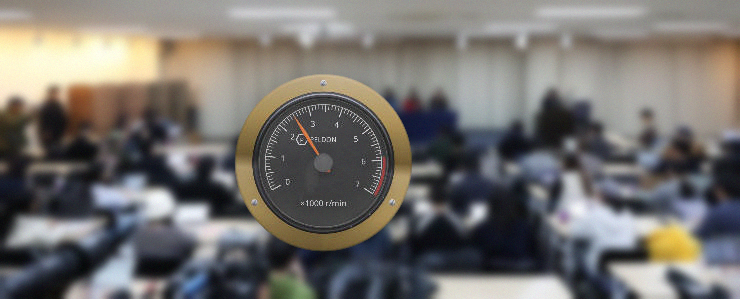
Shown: 2500 rpm
